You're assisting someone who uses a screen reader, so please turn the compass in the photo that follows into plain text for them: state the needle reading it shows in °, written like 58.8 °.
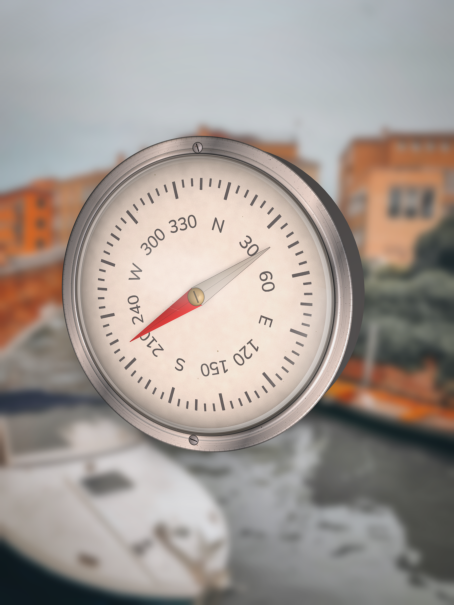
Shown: 220 °
